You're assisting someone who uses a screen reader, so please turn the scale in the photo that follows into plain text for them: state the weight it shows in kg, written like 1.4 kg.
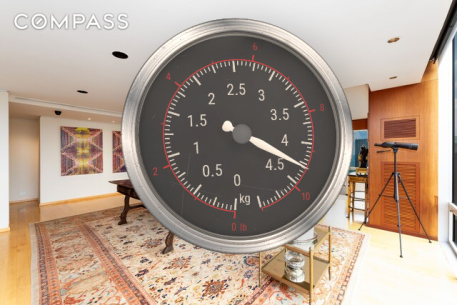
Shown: 4.3 kg
